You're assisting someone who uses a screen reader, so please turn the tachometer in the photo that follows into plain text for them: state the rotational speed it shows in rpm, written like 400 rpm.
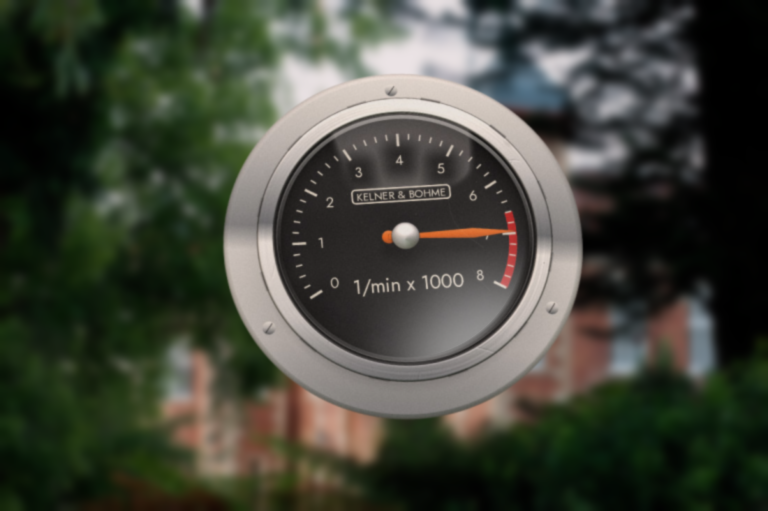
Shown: 7000 rpm
